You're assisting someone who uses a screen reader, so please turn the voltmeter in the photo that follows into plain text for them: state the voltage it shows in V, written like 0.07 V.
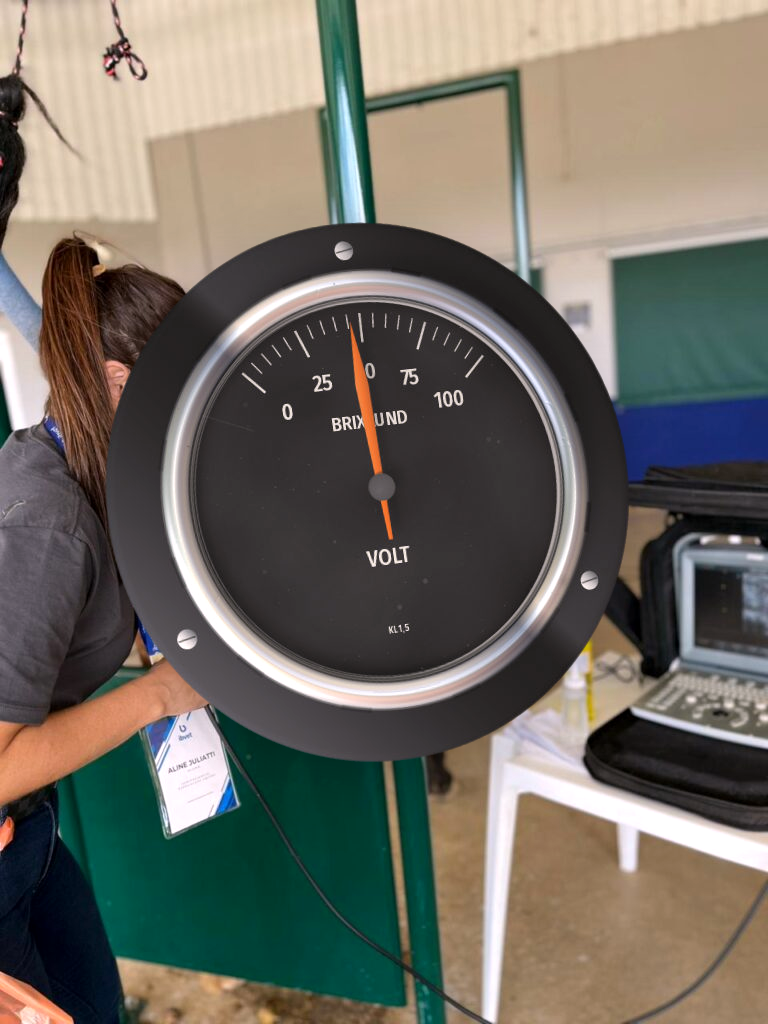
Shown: 45 V
